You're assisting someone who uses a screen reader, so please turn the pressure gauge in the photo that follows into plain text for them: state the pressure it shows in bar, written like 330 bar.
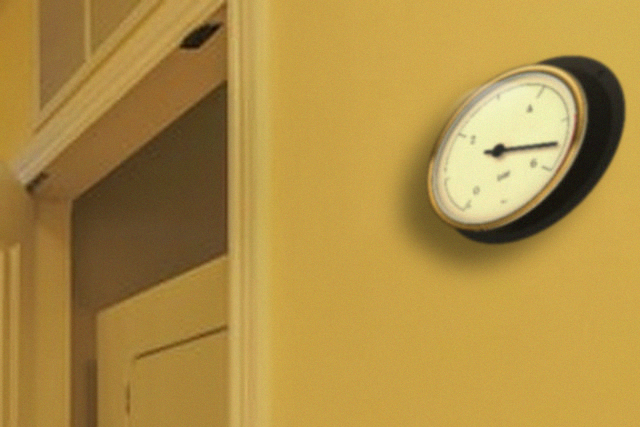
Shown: 5.5 bar
